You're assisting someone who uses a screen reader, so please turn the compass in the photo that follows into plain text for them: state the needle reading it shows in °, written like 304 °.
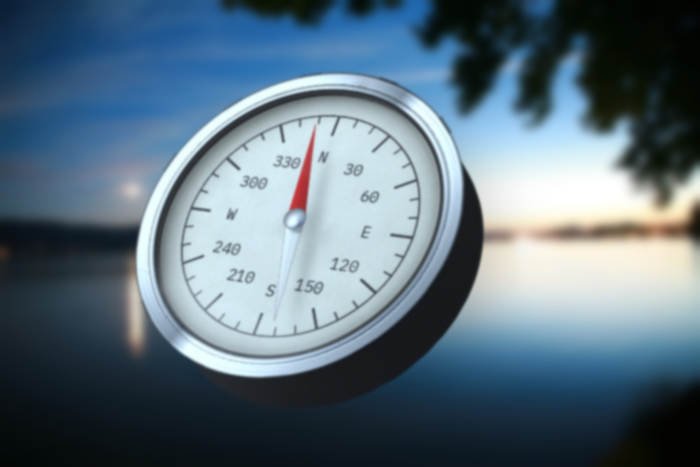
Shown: 350 °
